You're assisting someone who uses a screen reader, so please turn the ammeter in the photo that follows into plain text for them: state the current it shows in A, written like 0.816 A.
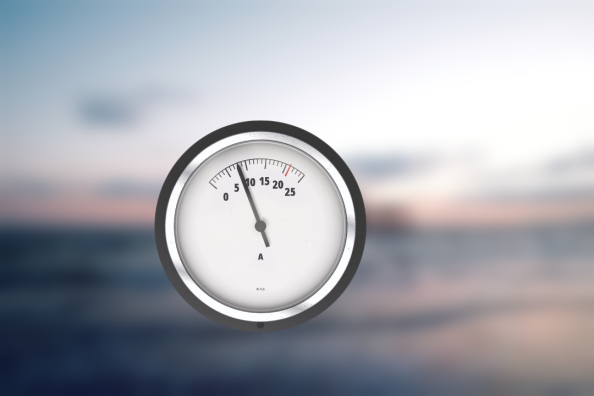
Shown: 8 A
